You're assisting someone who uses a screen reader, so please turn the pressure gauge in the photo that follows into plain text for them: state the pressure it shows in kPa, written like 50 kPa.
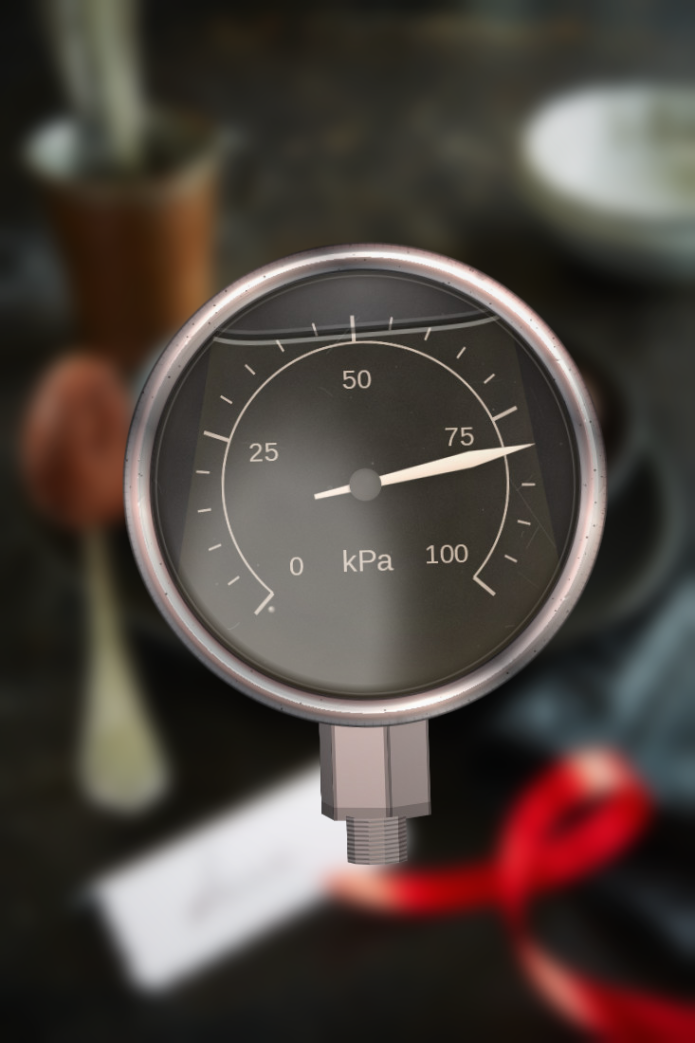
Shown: 80 kPa
